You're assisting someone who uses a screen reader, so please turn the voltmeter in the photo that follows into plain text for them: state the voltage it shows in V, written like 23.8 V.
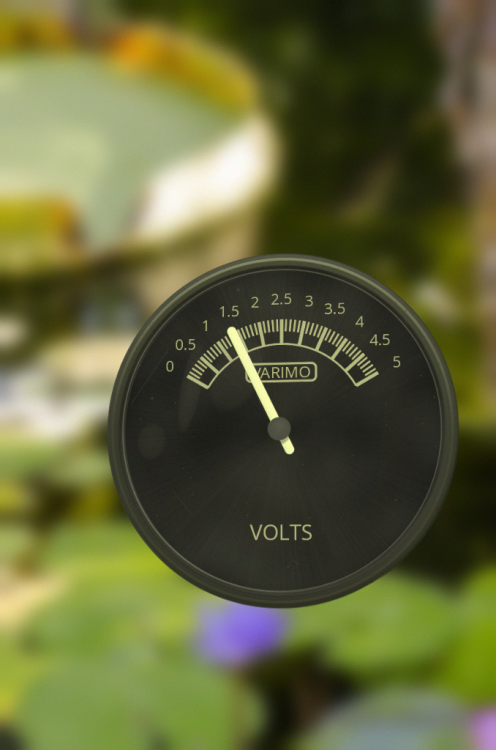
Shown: 1.4 V
